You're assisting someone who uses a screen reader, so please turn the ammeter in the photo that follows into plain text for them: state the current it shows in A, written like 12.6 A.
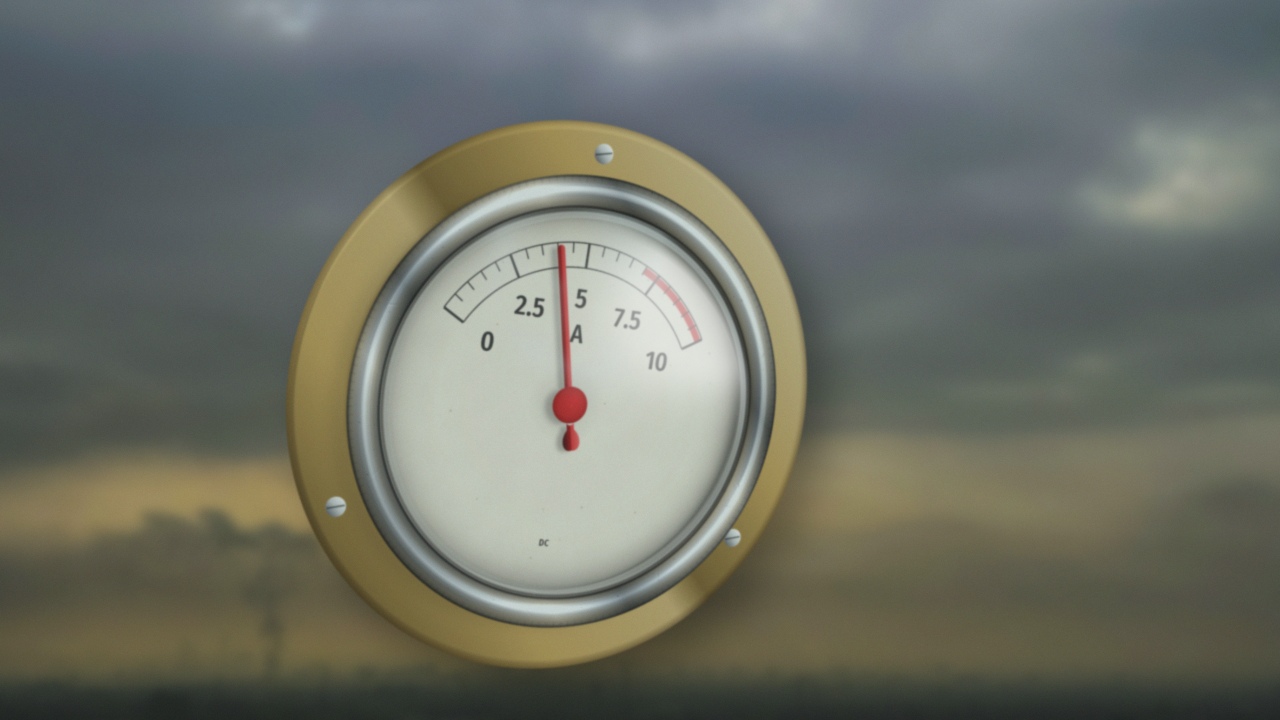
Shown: 4 A
